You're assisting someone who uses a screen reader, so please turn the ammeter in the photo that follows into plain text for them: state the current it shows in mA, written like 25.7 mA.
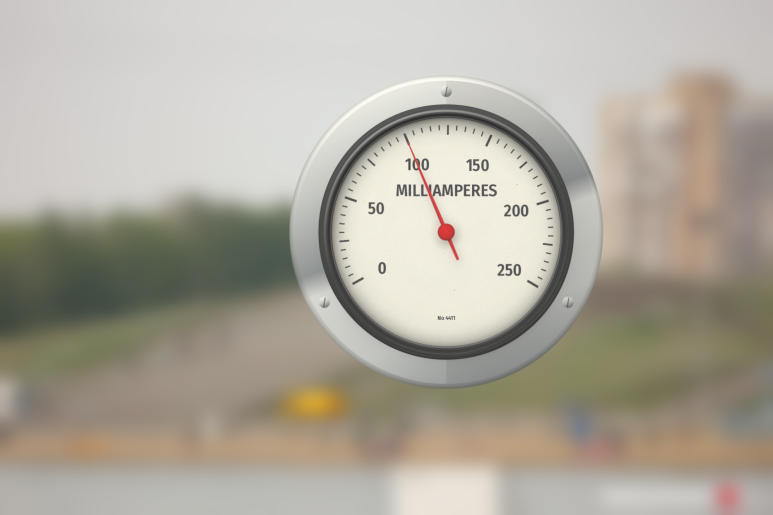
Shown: 100 mA
